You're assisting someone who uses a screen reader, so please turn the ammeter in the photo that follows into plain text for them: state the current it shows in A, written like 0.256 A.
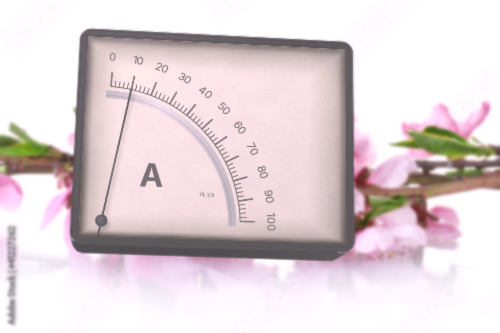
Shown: 10 A
